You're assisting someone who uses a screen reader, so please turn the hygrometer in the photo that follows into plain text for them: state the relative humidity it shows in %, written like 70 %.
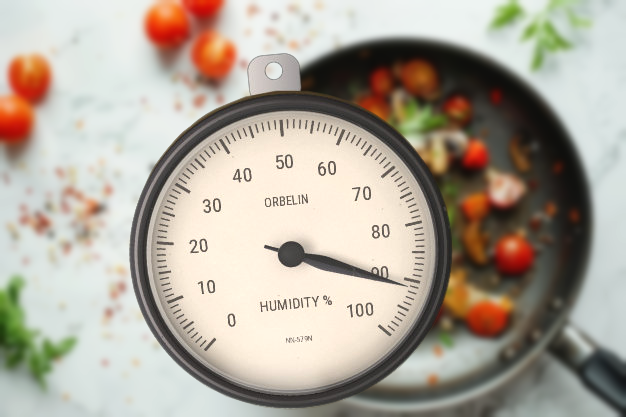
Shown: 91 %
